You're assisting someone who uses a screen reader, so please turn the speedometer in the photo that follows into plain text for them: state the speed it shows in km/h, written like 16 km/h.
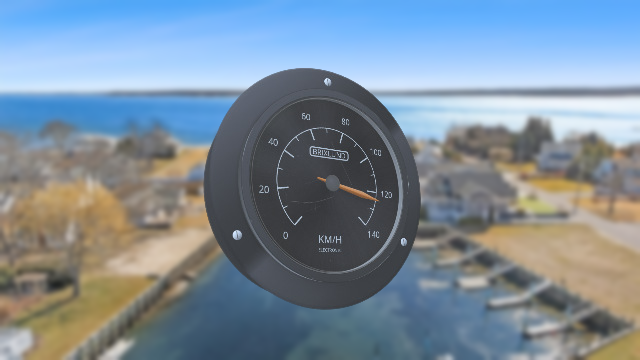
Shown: 125 km/h
